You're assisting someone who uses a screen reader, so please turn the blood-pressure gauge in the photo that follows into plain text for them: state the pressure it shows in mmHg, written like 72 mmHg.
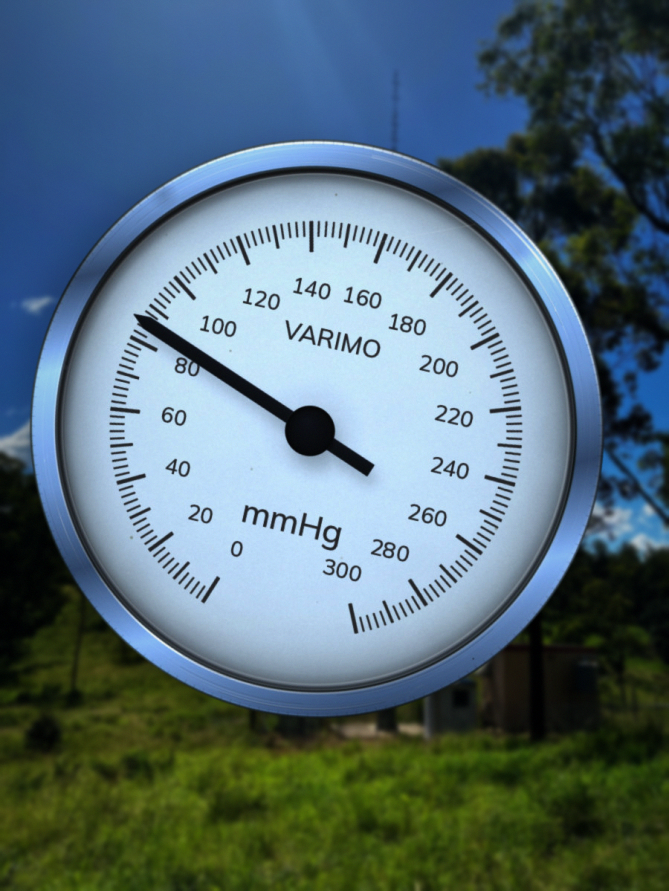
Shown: 86 mmHg
